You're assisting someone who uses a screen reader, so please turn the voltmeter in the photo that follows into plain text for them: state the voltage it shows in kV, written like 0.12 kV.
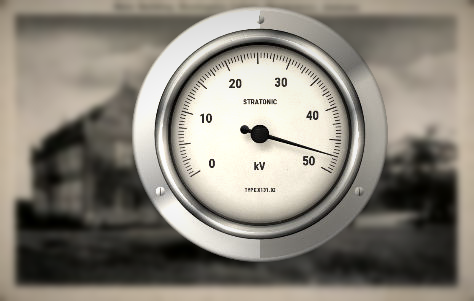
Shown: 47.5 kV
